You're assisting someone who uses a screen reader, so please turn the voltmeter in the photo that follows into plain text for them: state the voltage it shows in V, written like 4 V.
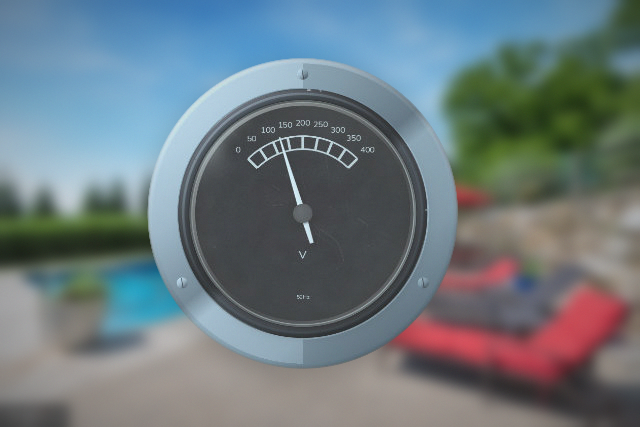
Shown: 125 V
